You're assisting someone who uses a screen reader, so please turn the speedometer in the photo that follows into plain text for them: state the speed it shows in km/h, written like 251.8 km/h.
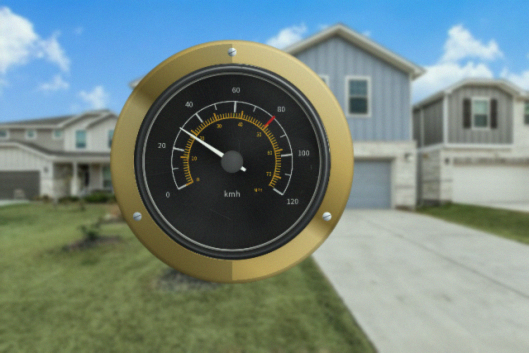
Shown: 30 km/h
